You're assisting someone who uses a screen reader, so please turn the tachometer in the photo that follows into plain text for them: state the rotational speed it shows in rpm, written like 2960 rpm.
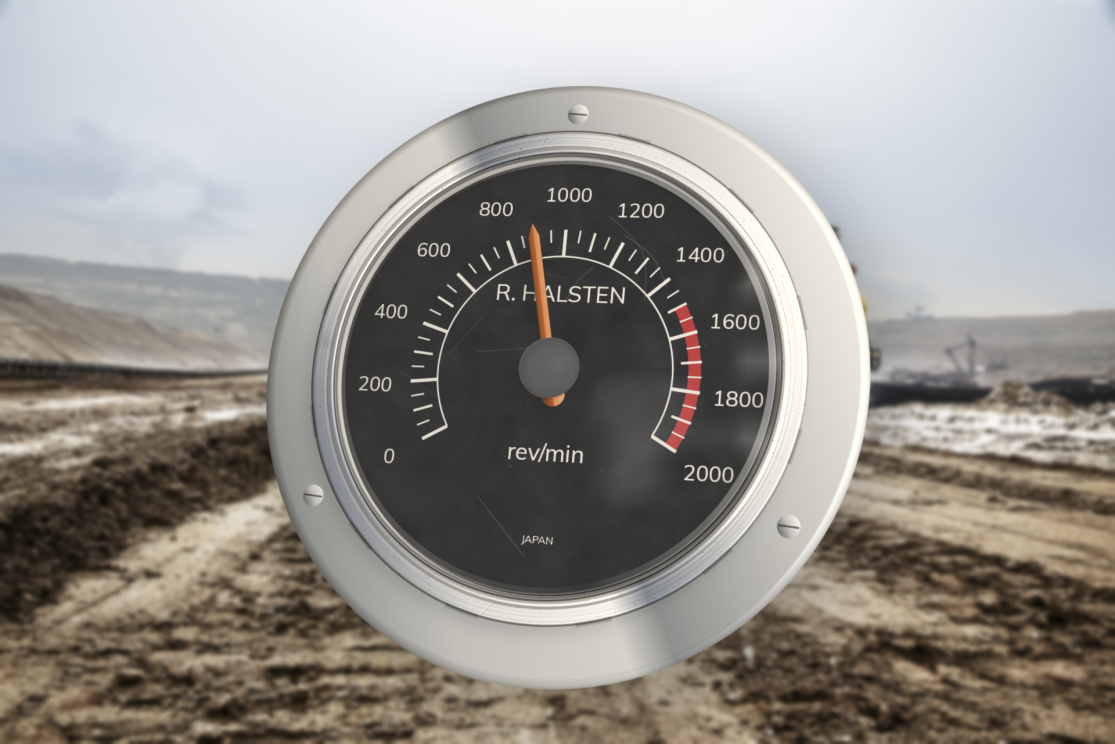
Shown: 900 rpm
